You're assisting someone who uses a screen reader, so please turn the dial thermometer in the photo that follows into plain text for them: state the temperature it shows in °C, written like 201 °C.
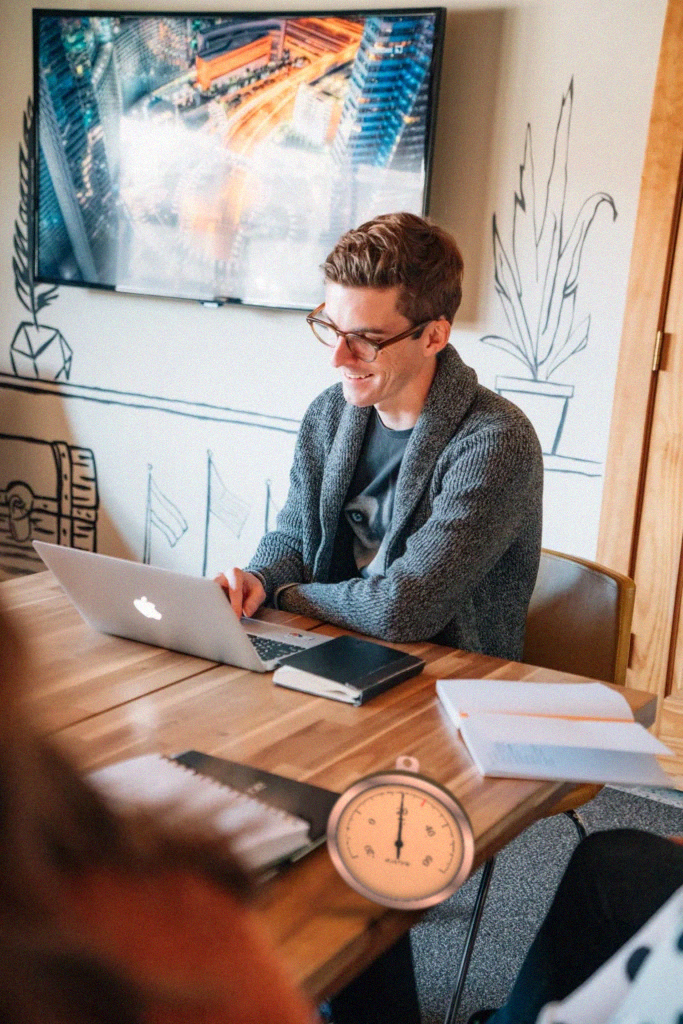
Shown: 20 °C
